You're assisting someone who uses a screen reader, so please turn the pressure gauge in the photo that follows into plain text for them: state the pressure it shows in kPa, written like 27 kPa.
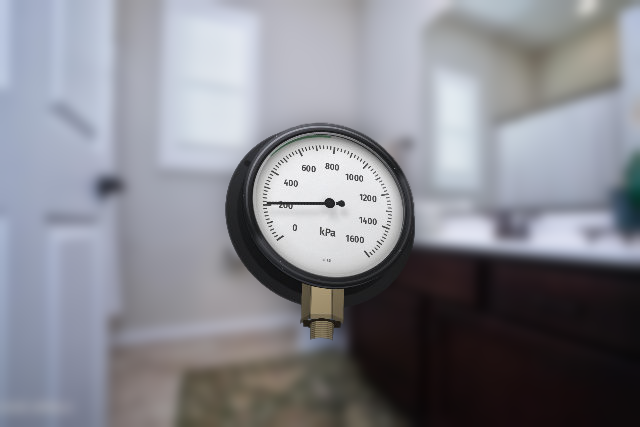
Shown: 200 kPa
